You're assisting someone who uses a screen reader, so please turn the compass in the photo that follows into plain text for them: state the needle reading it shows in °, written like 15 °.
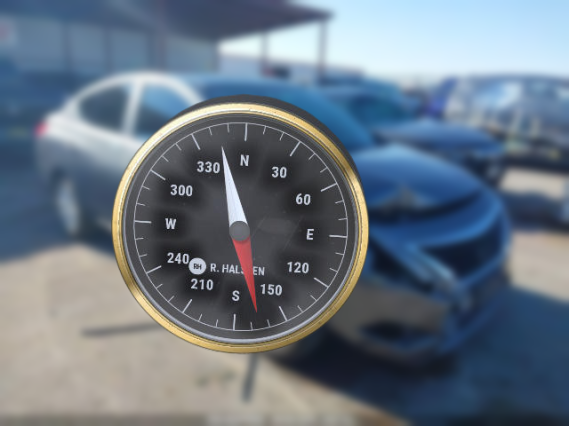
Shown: 165 °
